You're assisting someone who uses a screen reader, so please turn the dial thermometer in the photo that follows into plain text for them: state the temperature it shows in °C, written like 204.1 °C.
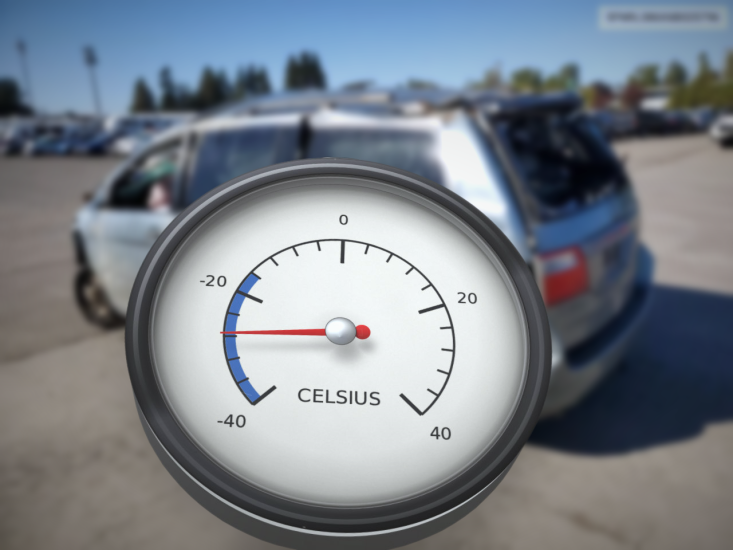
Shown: -28 °C
